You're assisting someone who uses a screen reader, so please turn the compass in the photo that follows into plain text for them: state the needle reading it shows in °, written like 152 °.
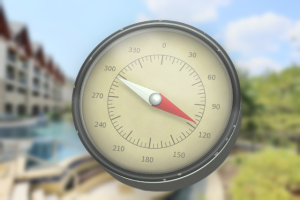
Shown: 115 °
